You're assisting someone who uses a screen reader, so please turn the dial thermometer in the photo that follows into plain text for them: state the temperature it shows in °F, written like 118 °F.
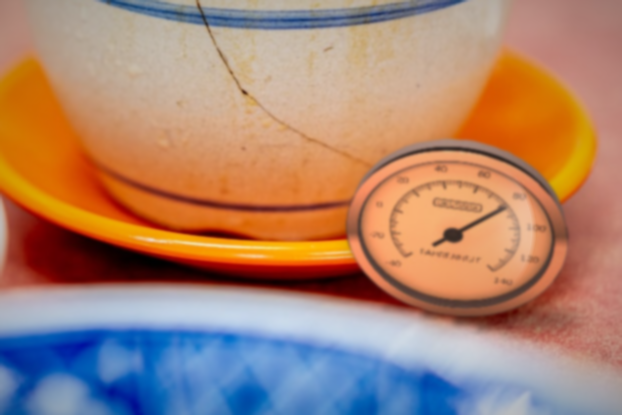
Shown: 80 °F
